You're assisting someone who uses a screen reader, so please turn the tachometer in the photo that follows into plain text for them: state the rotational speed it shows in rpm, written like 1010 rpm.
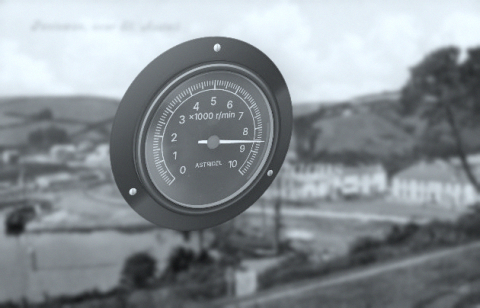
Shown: 8500 rpm
